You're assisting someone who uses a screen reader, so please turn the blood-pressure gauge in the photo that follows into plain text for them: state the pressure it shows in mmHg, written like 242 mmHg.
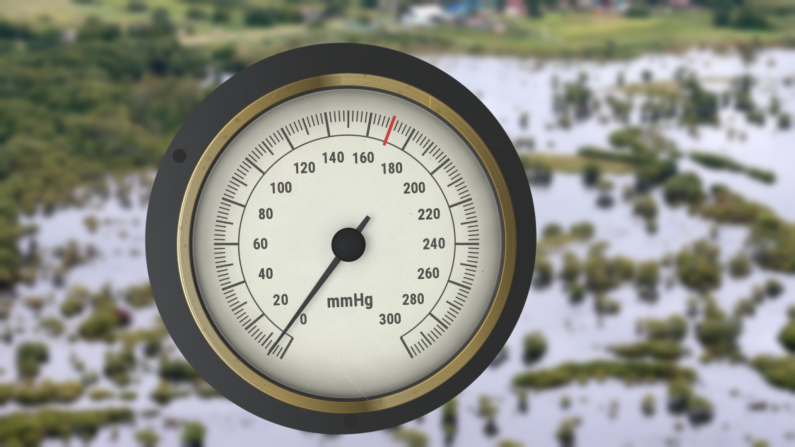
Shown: 6 mmHg
